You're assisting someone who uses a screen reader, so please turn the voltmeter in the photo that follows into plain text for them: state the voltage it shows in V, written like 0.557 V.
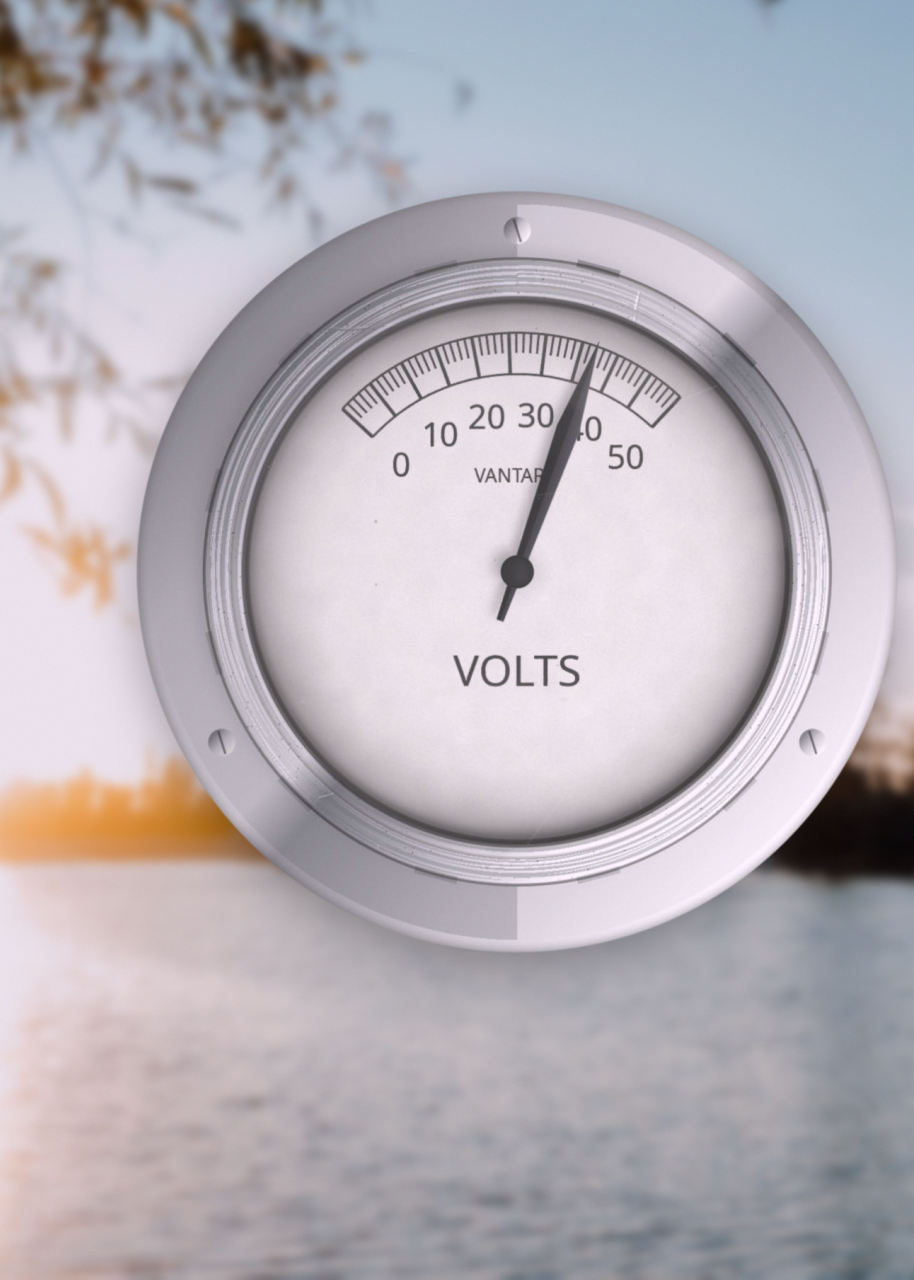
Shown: 37 V
